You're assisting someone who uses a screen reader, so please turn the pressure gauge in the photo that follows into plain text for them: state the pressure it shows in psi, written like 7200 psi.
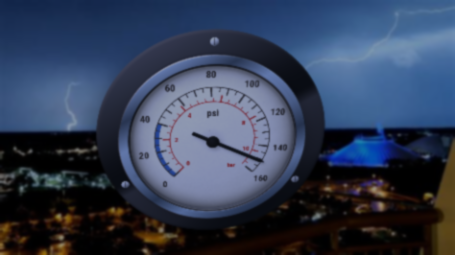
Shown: 150 psi
